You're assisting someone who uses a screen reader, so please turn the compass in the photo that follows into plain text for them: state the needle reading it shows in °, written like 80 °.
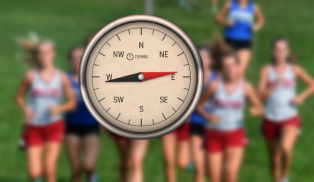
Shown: 82.5 °
